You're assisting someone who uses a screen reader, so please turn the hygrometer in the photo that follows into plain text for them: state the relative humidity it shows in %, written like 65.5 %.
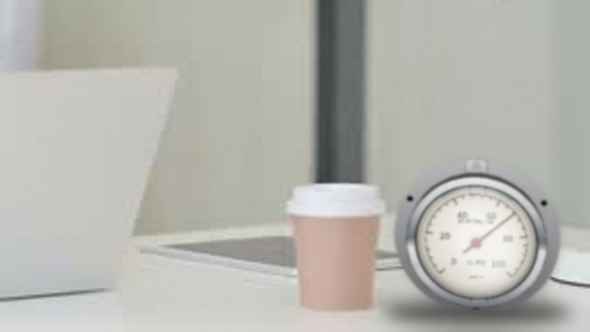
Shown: 68 %
